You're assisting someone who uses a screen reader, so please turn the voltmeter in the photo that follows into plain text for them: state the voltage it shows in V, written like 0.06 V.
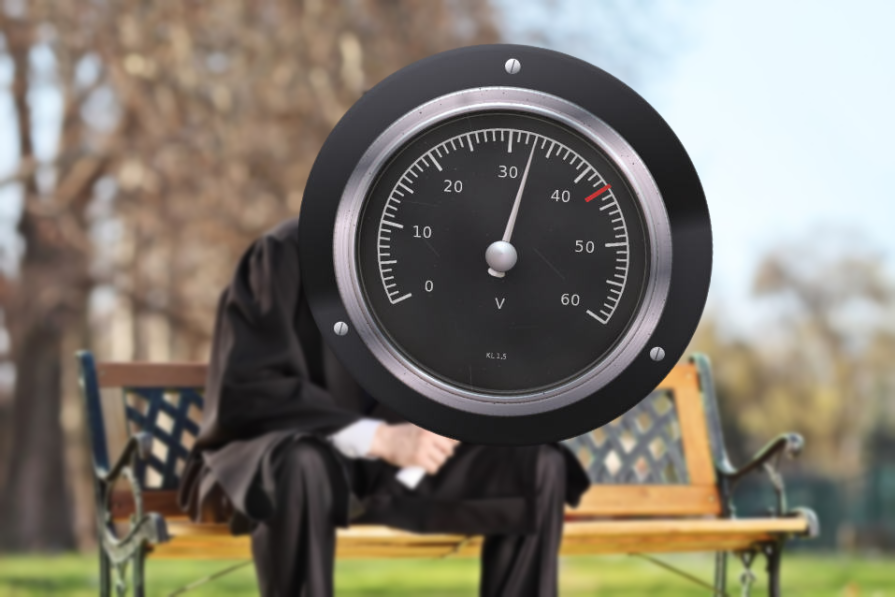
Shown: 33 V
